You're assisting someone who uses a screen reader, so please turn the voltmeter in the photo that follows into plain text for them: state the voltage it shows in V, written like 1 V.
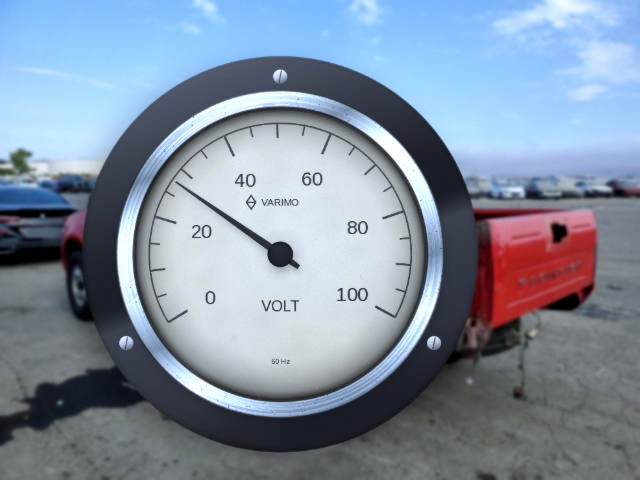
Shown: 27.5 V
